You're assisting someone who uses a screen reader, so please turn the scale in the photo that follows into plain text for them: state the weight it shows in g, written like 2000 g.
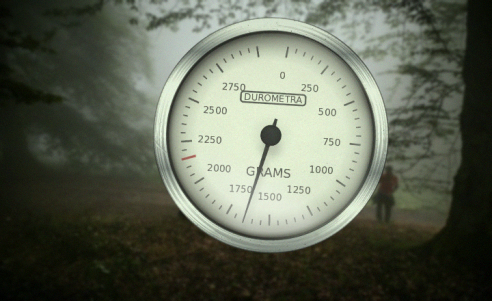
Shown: 1650 g
